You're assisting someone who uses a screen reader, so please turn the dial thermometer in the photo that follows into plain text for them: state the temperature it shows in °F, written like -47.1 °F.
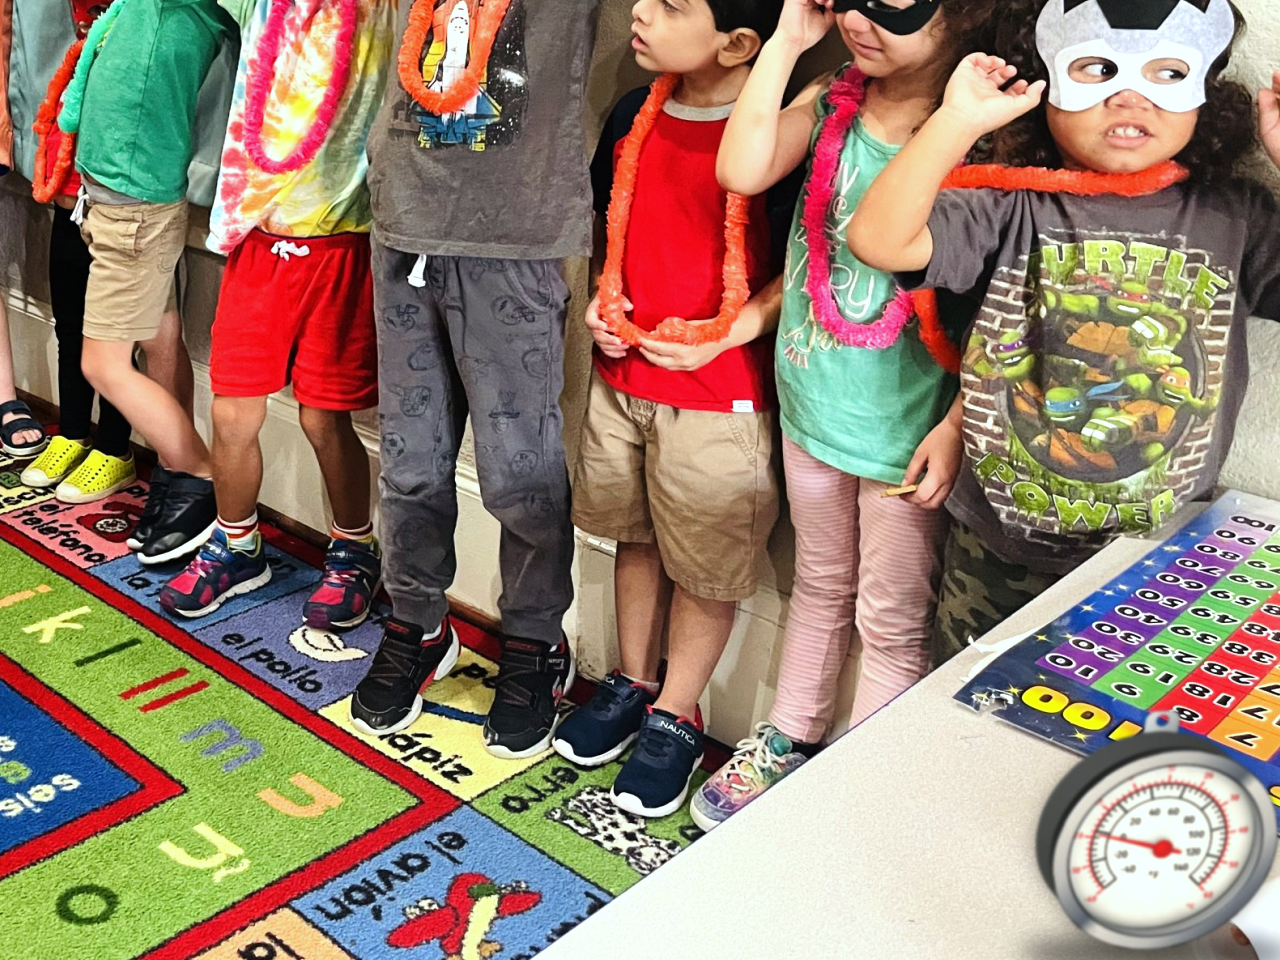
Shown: 0 °F
